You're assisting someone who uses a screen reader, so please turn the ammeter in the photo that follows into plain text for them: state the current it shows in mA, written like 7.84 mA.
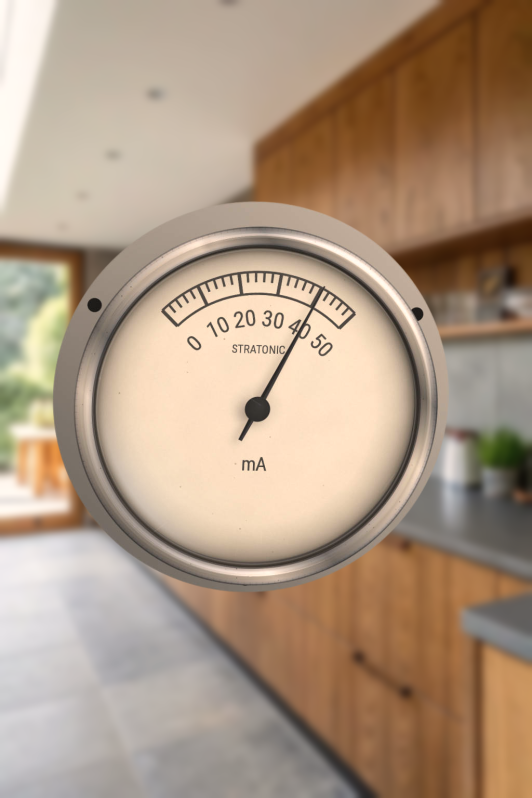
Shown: 40 mA
